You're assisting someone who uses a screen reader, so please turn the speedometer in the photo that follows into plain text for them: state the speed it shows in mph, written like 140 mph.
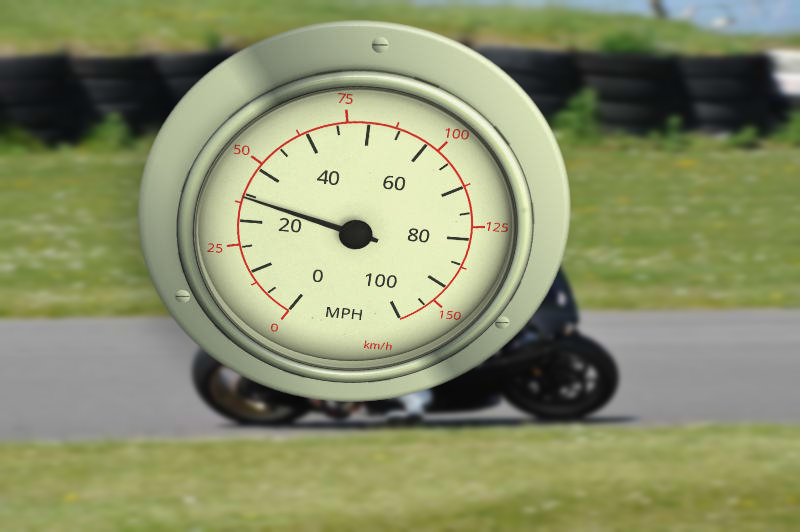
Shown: 25 mph
